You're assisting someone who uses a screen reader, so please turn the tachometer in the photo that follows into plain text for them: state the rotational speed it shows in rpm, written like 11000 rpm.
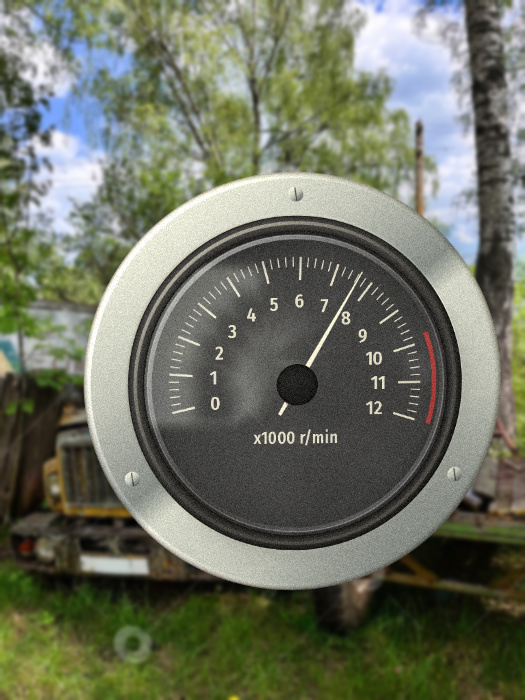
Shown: 7600 rpm
